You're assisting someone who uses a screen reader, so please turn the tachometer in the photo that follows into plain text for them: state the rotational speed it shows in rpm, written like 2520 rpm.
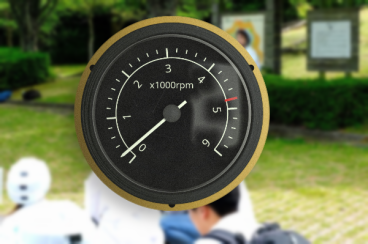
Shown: 200 rpm
